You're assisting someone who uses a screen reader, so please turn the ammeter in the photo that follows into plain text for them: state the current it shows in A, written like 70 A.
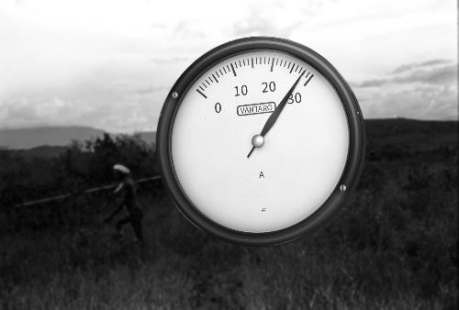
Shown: 28 A
